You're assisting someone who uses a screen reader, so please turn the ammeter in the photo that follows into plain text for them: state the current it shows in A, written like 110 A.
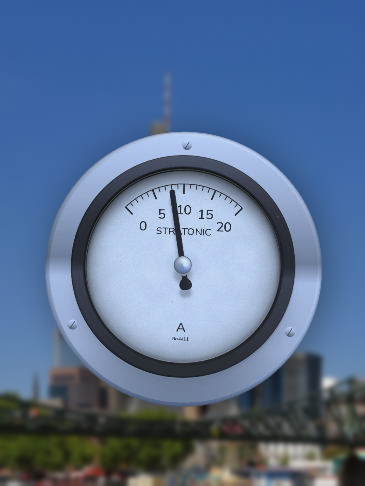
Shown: 8 A
